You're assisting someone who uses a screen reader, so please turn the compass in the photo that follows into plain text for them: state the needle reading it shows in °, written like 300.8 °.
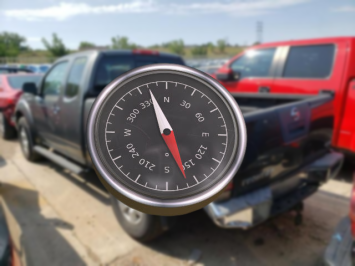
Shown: 160 °
